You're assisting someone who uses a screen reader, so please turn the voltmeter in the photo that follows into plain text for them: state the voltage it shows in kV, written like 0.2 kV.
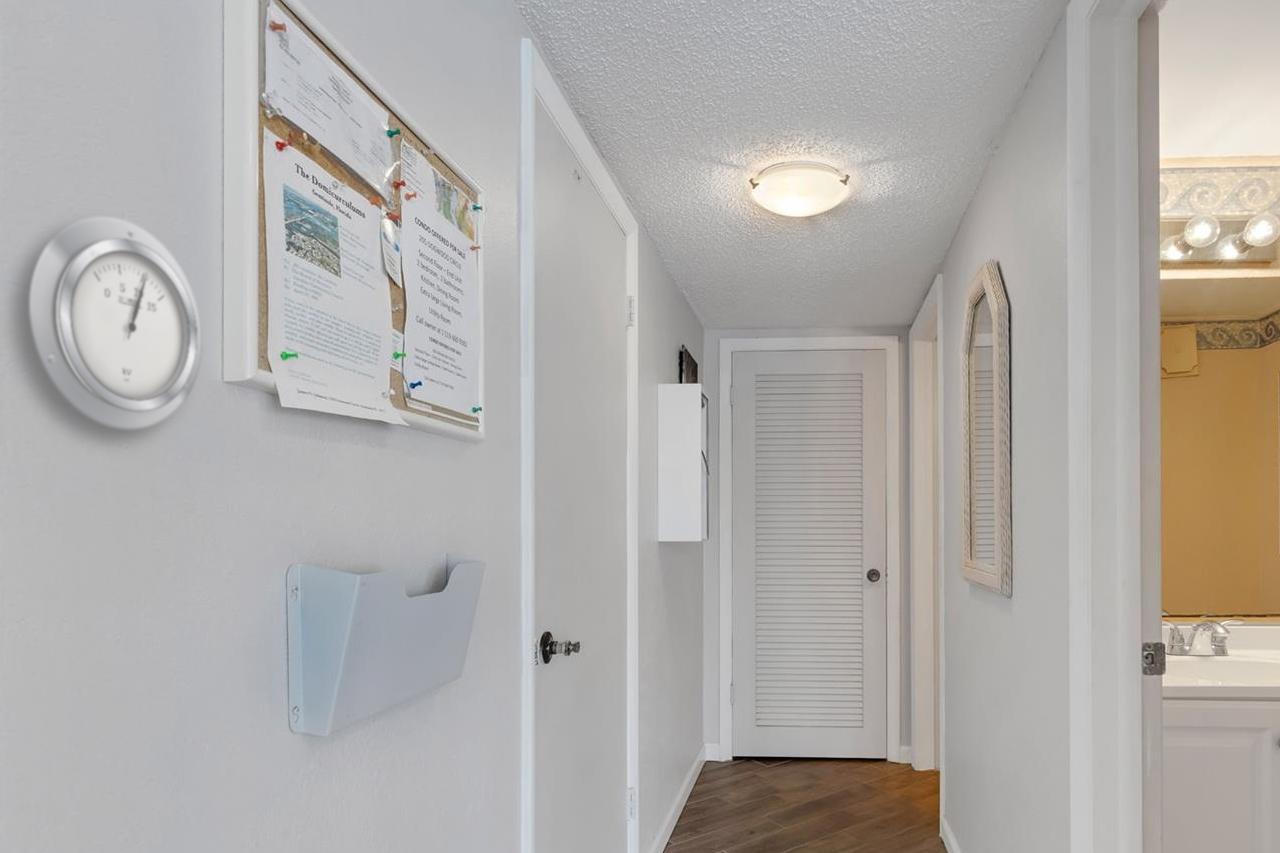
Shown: 10 kV
